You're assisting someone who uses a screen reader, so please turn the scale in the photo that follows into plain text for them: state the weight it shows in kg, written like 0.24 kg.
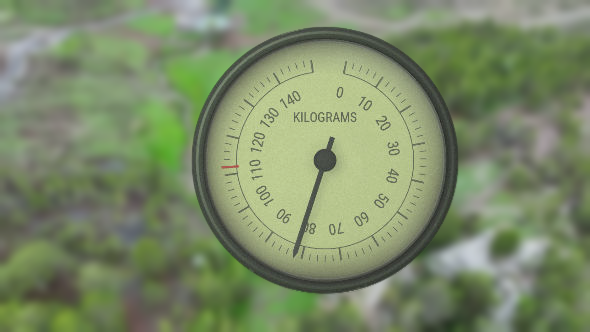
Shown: 82 kg
